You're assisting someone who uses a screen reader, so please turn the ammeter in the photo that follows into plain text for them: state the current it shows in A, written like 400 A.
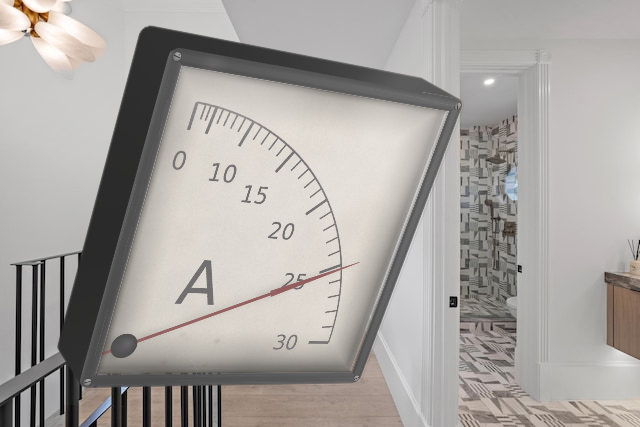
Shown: 25 A
